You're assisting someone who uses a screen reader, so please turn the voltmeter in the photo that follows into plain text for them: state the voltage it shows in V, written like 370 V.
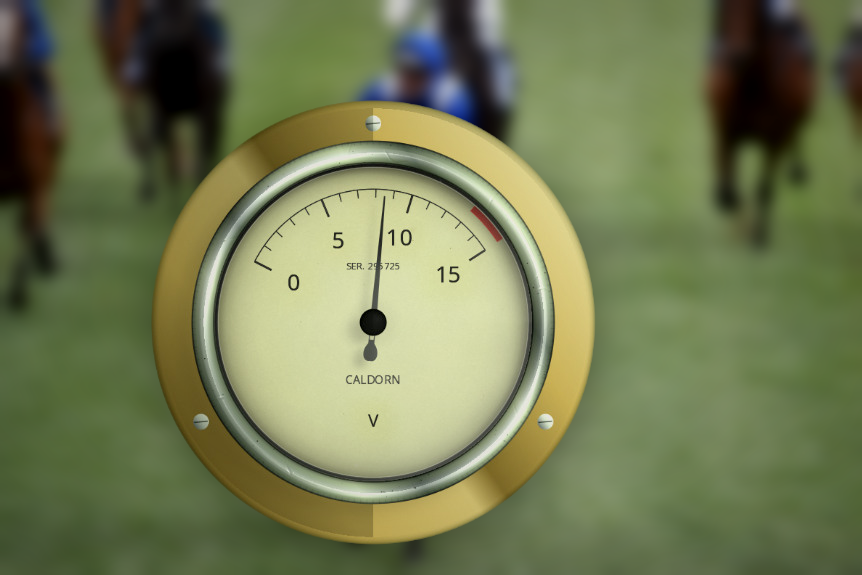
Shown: 8.5 V
